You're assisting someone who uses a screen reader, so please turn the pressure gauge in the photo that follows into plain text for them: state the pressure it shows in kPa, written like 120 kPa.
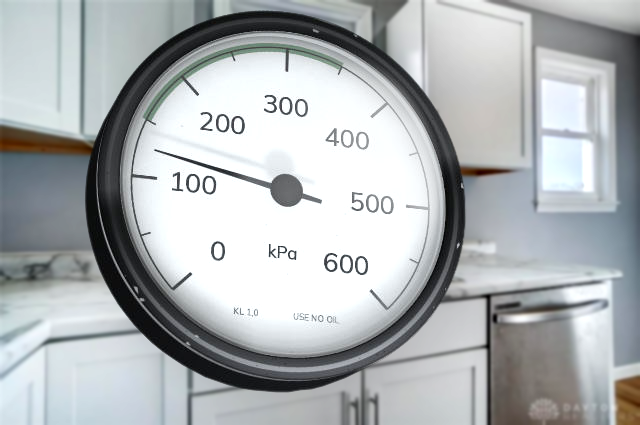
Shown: 125 kPa
